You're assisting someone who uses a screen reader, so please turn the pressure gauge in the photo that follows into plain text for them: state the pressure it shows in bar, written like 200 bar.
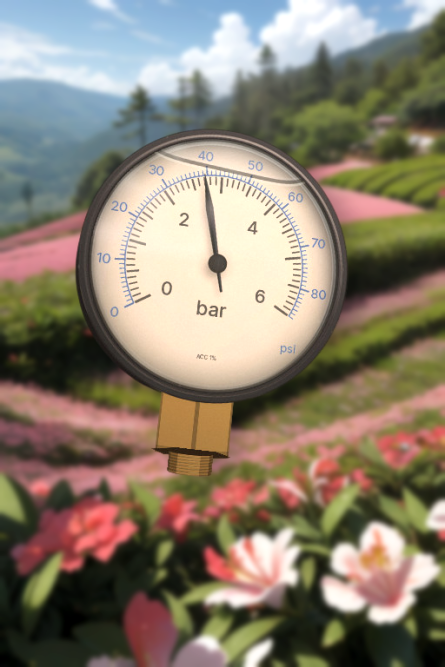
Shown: 2.7 bar
